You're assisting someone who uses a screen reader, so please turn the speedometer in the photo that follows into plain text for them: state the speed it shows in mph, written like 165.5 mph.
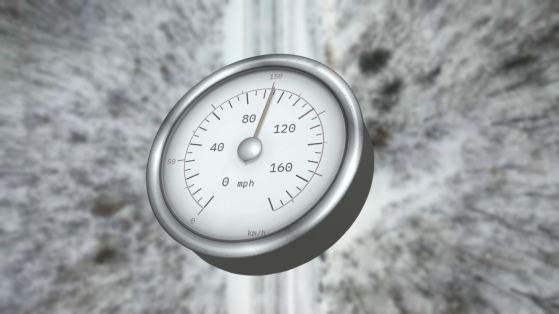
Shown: 95 mph
